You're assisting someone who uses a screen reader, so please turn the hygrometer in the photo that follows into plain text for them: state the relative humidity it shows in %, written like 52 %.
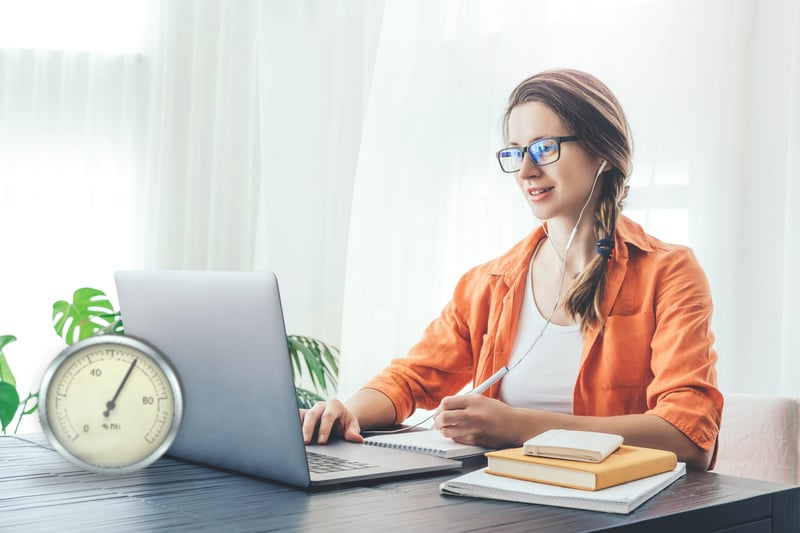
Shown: 60 %
